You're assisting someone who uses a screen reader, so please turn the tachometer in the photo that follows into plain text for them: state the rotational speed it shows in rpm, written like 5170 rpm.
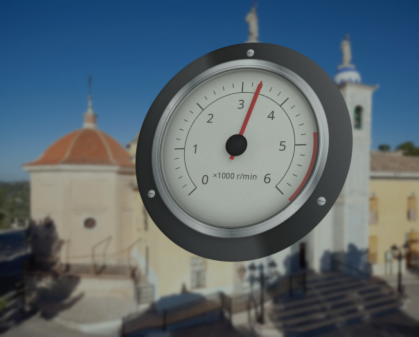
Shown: 3400 rpm
